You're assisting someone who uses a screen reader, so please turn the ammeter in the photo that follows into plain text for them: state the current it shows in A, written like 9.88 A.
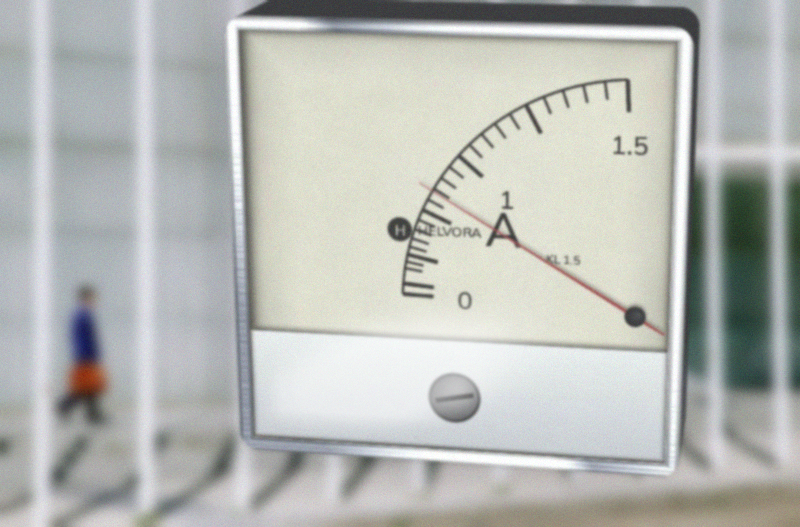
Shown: 0.85 A
